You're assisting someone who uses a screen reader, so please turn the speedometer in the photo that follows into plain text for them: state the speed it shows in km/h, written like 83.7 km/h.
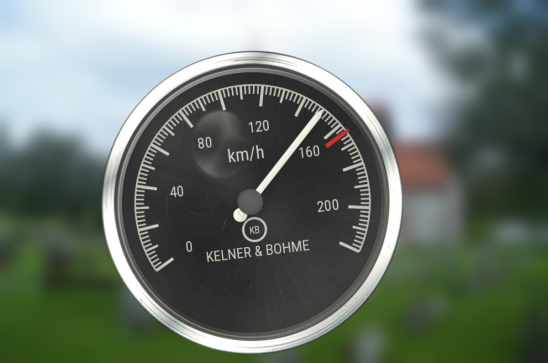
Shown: 150 km/h
